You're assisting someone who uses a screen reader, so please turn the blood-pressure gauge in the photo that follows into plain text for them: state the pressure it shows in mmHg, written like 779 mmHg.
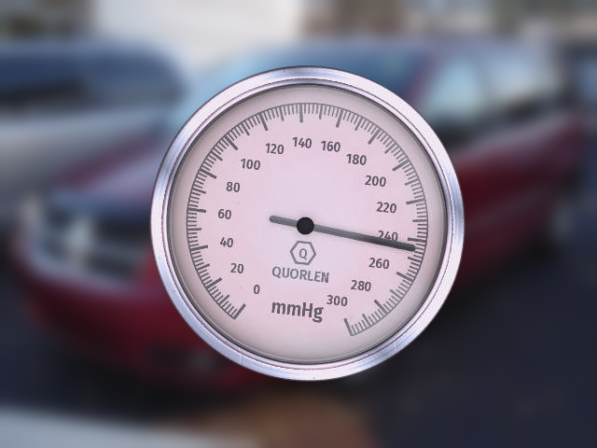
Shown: 244 mmHg
